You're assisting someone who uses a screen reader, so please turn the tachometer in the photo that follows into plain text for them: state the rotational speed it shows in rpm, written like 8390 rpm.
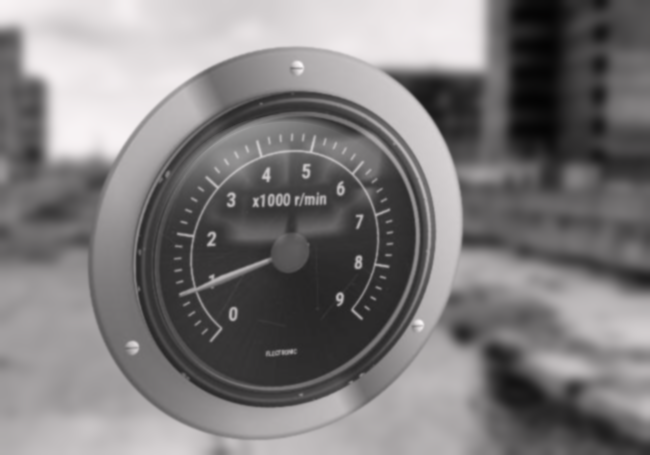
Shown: 1000 rpm
